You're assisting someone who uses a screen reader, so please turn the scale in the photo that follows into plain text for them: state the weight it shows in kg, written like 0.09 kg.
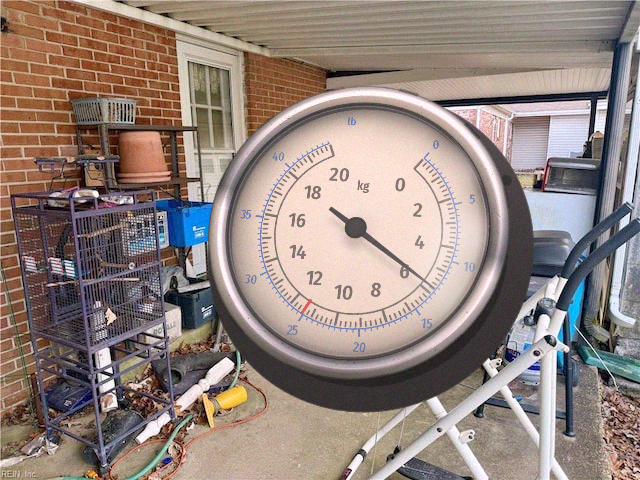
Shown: 5.8 kg
